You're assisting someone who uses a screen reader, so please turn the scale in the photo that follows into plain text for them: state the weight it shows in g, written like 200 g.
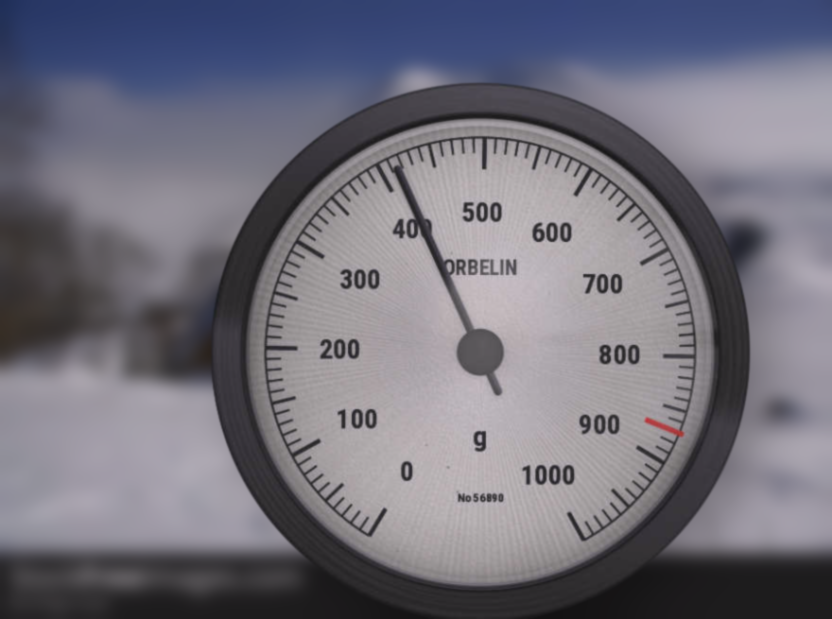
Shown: 415 g
